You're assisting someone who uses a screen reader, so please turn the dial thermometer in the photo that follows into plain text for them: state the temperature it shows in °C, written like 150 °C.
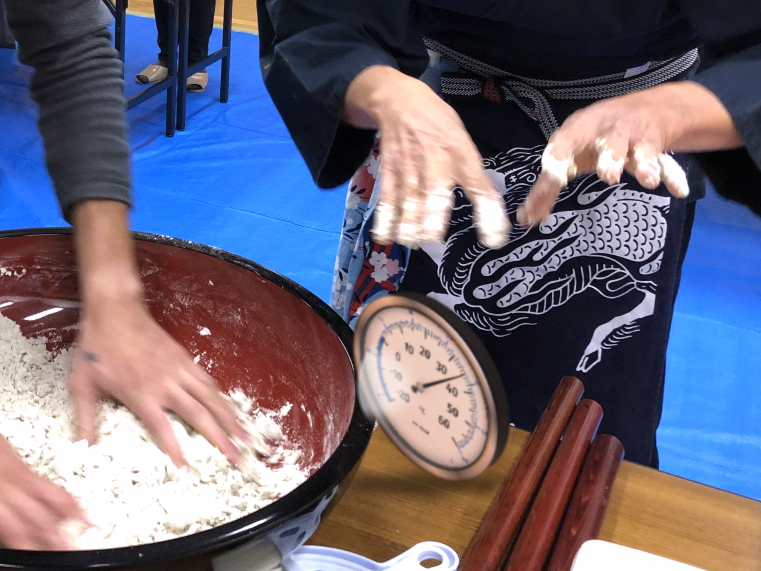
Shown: 35 °C
